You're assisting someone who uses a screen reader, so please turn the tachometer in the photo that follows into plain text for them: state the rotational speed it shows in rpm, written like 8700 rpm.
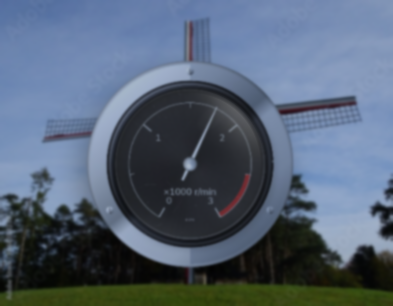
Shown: 1750 rpm
